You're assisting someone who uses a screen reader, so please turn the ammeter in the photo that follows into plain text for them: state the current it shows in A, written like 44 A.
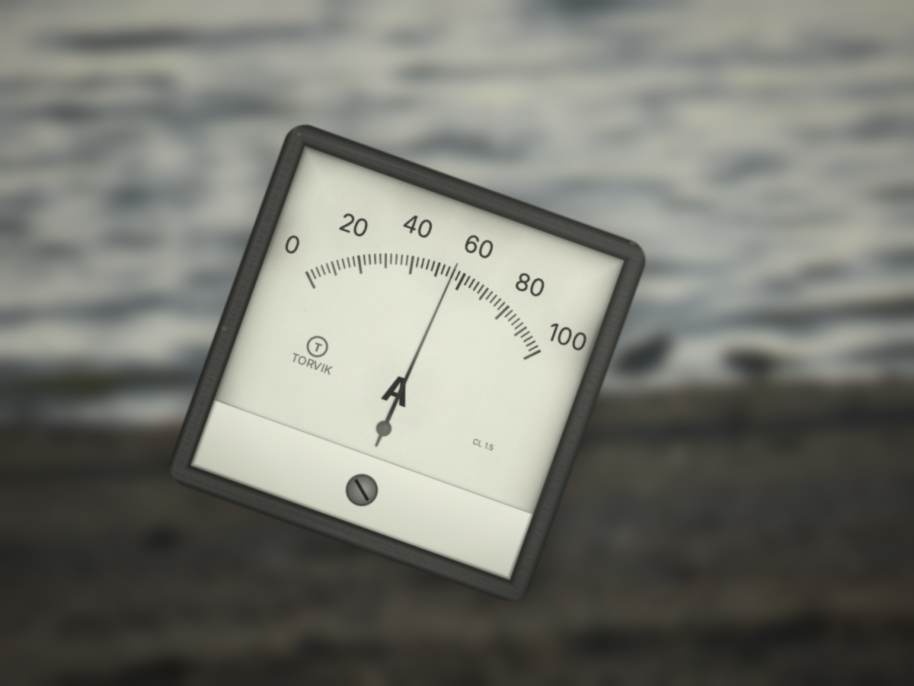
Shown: 56 A
